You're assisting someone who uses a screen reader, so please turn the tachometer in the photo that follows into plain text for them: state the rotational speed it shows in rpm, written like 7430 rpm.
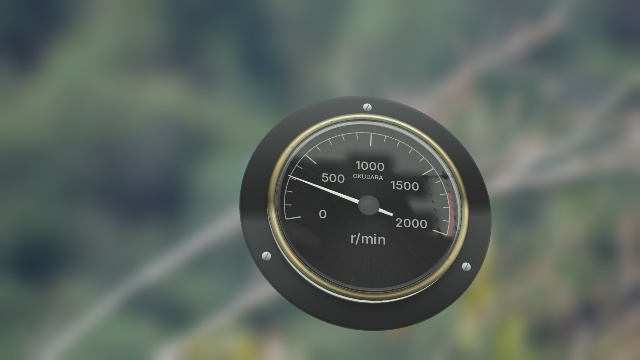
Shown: 300 rpm
